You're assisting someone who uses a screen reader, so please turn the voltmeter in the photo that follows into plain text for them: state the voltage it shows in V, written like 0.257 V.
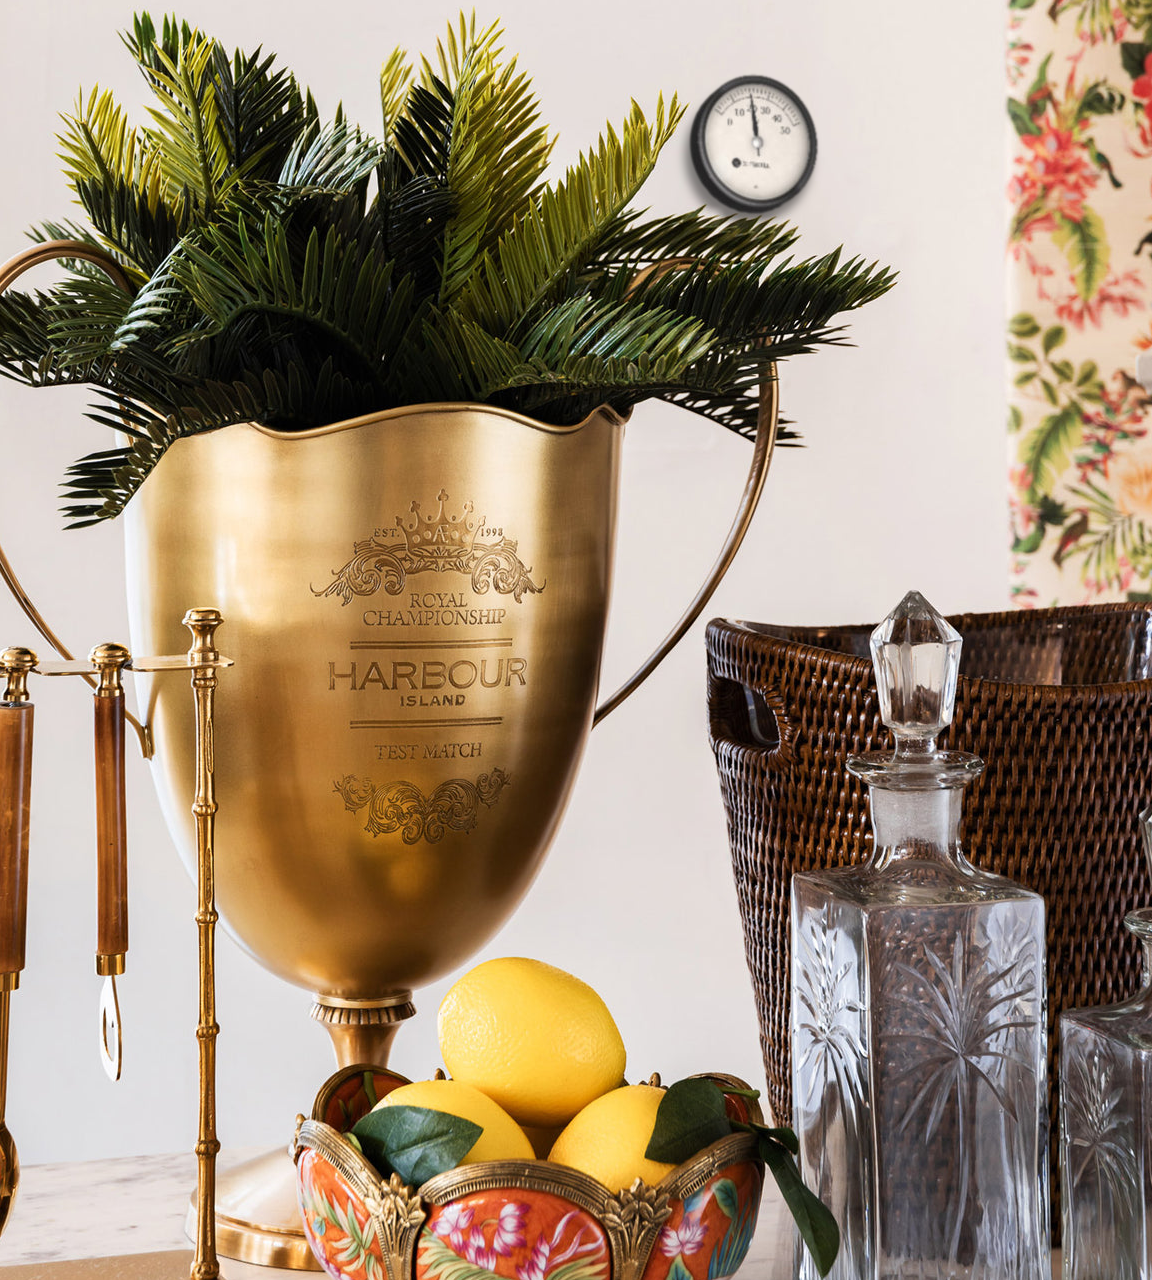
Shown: 20 V
